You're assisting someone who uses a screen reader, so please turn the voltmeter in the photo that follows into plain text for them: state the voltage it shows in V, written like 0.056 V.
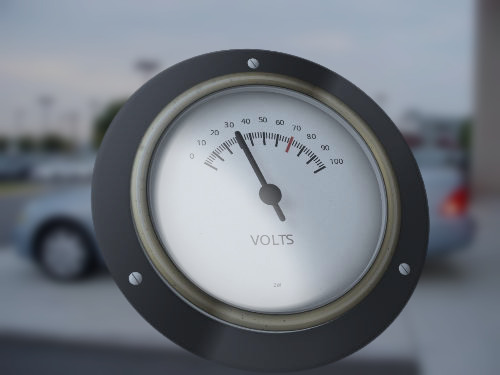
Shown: 30 V
